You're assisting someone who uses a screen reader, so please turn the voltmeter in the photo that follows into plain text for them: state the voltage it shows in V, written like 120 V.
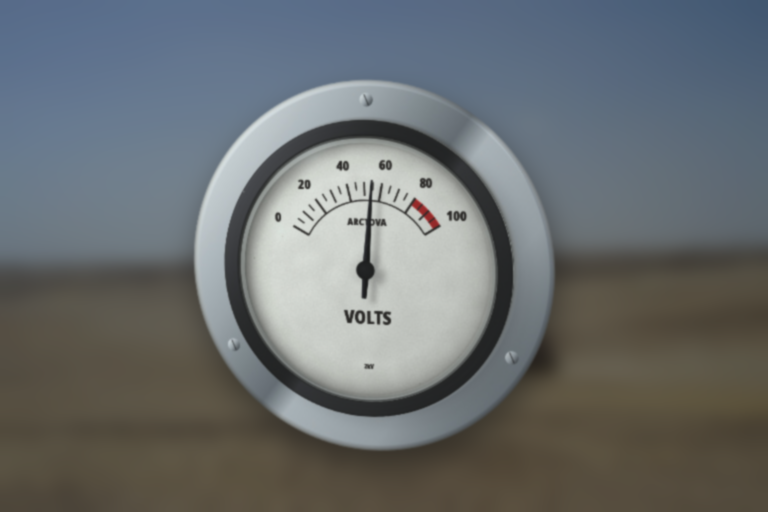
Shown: 55 V
